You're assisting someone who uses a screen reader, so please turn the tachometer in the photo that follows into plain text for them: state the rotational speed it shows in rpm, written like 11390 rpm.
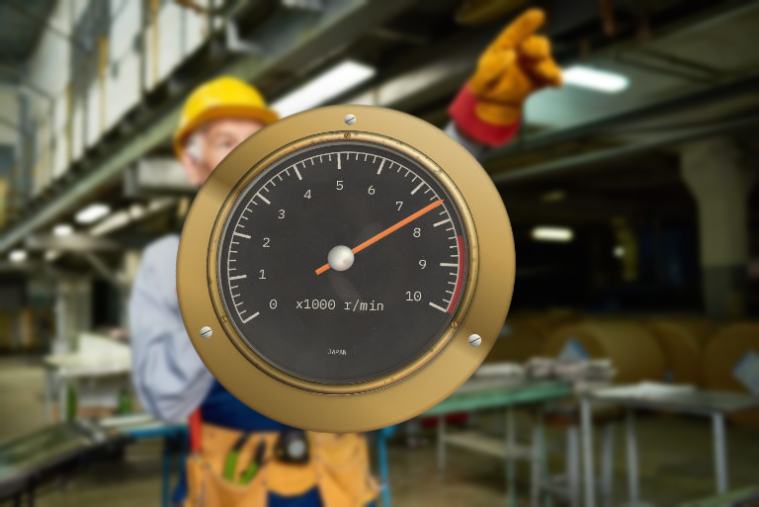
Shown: 7600 rpm
